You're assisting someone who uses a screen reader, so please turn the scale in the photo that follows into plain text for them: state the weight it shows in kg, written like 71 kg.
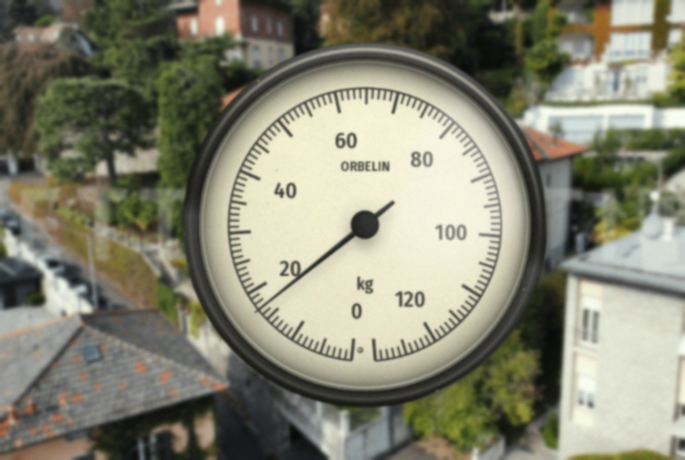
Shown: 17 kg
